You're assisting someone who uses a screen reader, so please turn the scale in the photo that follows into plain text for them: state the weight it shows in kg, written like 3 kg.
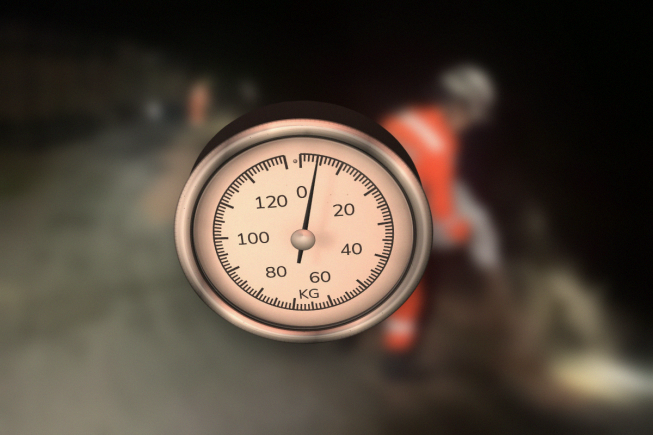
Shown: 4 kg
